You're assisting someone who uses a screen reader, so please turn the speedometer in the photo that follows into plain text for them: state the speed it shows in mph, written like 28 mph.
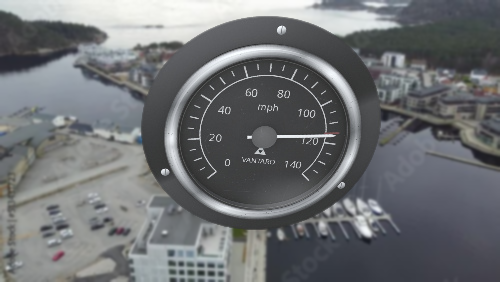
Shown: 115 mph
